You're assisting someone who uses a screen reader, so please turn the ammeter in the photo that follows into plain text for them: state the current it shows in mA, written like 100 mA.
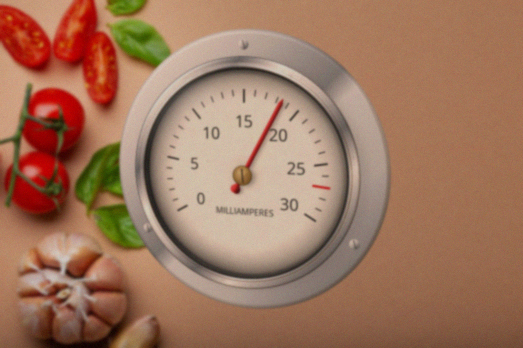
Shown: 18.5 mA
